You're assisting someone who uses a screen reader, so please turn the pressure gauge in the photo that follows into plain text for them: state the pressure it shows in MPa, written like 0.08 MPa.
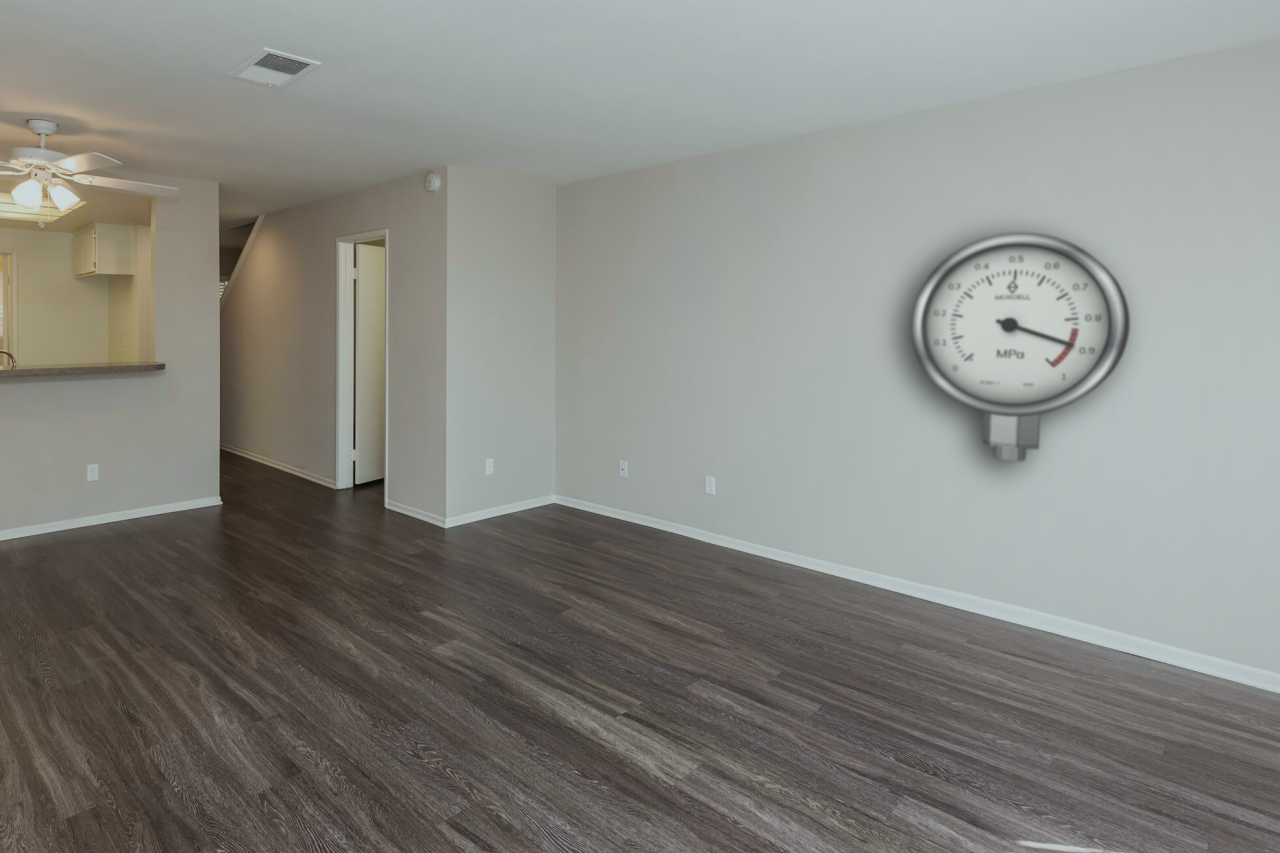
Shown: 0.9 MPa
